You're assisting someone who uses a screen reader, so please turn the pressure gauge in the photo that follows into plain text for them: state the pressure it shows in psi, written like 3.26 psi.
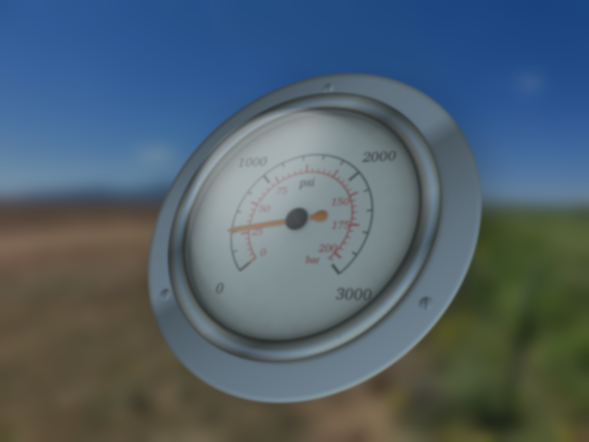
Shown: 400 psi
